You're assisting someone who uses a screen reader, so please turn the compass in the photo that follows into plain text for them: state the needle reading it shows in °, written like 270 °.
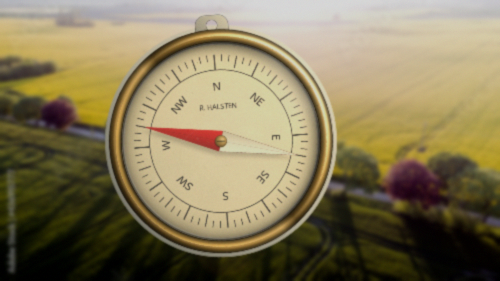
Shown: 285 °
